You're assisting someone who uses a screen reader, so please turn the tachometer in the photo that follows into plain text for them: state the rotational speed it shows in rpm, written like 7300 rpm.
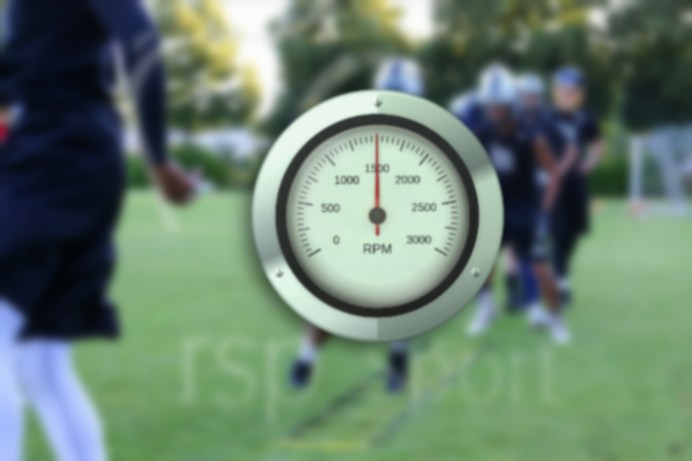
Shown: 1500 rpm
